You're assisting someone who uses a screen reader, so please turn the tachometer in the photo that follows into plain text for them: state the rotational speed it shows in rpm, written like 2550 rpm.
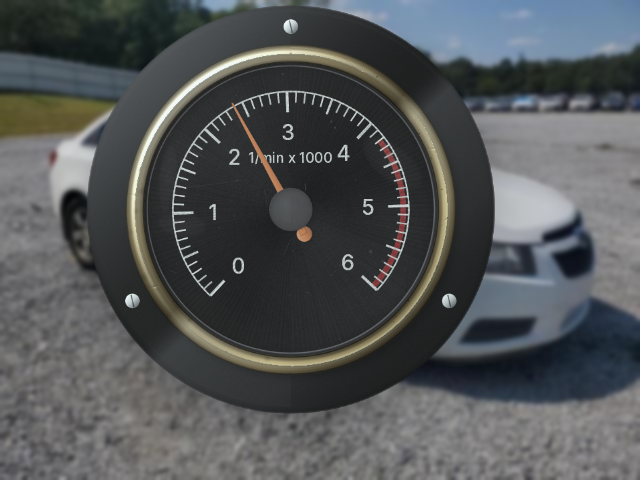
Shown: 2400 rpm
